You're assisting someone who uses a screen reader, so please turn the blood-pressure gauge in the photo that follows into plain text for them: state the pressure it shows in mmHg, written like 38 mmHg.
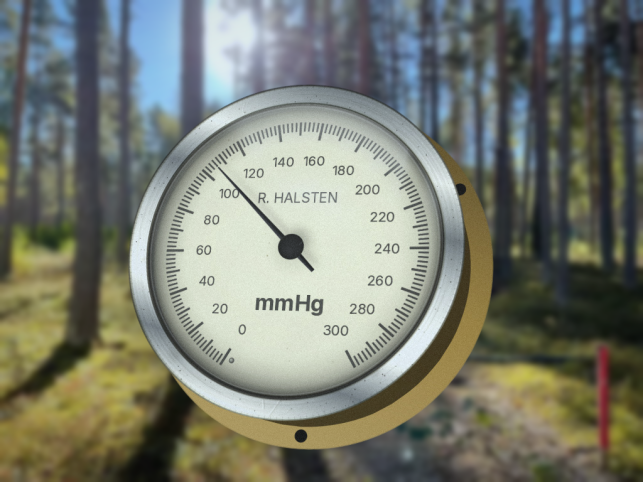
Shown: 106 mmHg
